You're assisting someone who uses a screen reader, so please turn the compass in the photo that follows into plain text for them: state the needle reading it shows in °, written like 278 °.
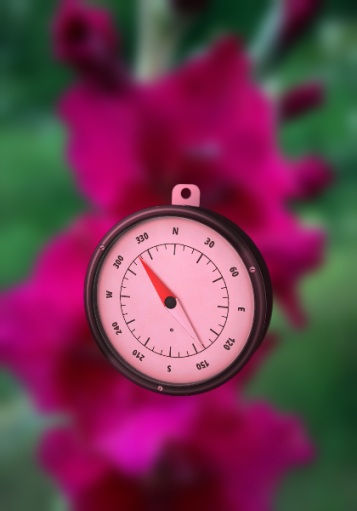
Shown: 320 °
